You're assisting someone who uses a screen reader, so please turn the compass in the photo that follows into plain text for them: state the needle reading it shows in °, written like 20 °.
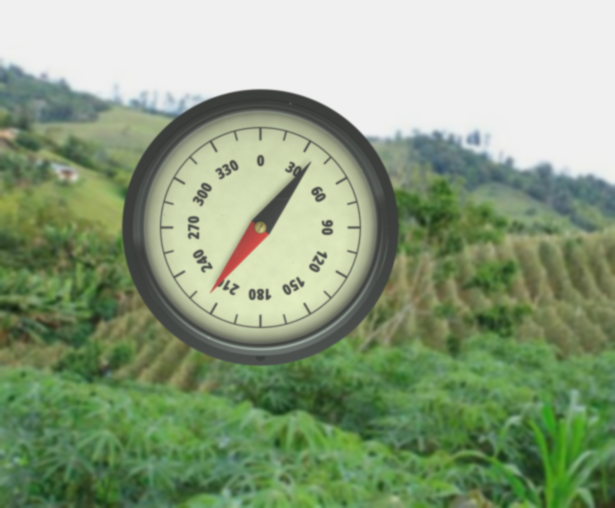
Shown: 217.5 °
